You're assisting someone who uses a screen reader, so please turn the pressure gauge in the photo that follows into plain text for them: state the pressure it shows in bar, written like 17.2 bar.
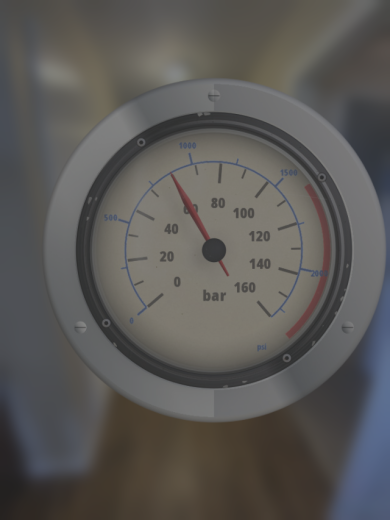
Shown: 60 bar
